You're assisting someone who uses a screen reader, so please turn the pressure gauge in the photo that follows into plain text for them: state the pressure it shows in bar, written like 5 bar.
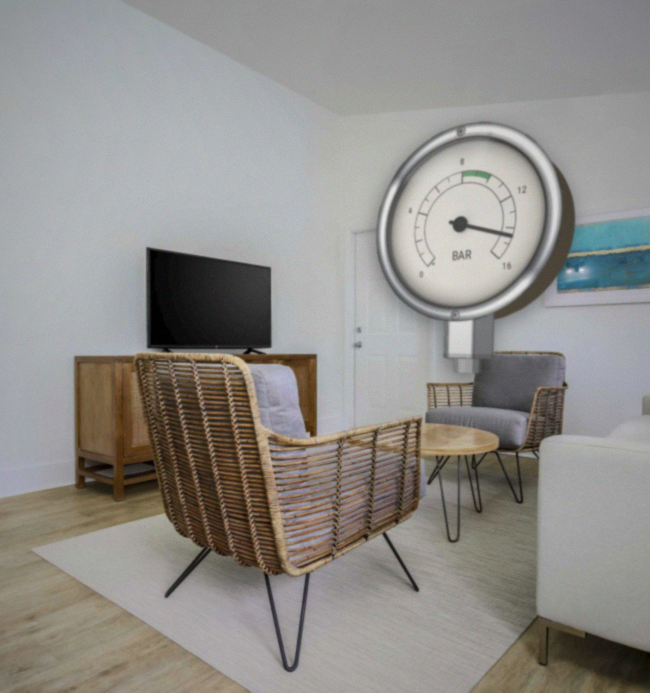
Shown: 14.5 bar
